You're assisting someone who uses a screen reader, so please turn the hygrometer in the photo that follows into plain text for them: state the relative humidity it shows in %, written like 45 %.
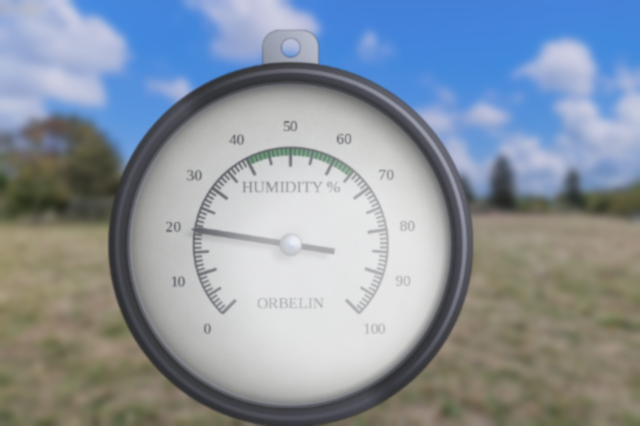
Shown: 20 %
